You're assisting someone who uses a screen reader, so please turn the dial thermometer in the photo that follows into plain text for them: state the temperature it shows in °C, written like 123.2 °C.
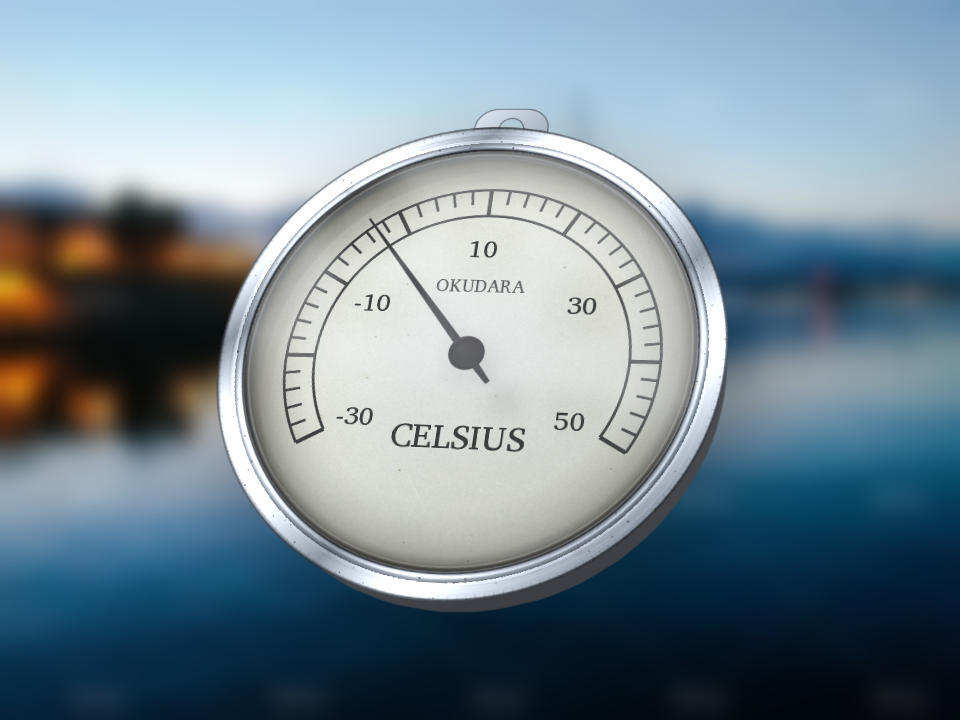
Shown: -3 °C
